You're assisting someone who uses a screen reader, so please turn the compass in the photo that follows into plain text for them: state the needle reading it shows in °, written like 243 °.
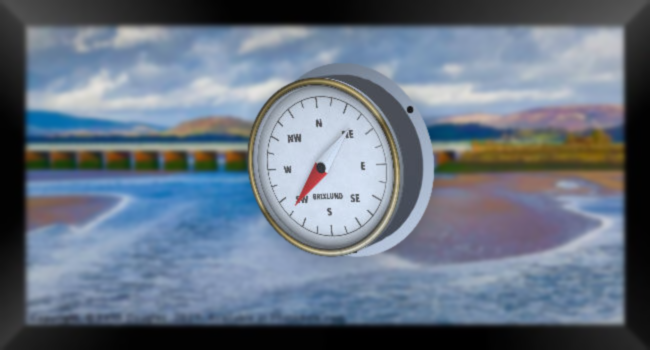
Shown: 225 °
